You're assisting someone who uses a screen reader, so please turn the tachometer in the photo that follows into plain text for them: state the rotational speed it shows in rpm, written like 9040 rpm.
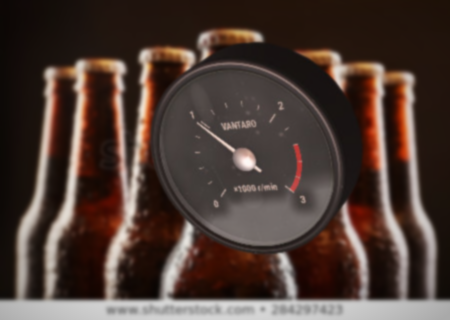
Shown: 1000 rpm
